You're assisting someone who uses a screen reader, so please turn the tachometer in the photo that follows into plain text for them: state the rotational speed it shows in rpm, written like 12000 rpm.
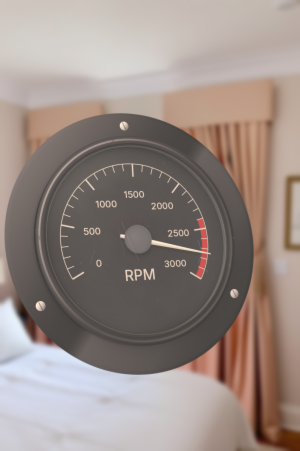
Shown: 2750 rpm
